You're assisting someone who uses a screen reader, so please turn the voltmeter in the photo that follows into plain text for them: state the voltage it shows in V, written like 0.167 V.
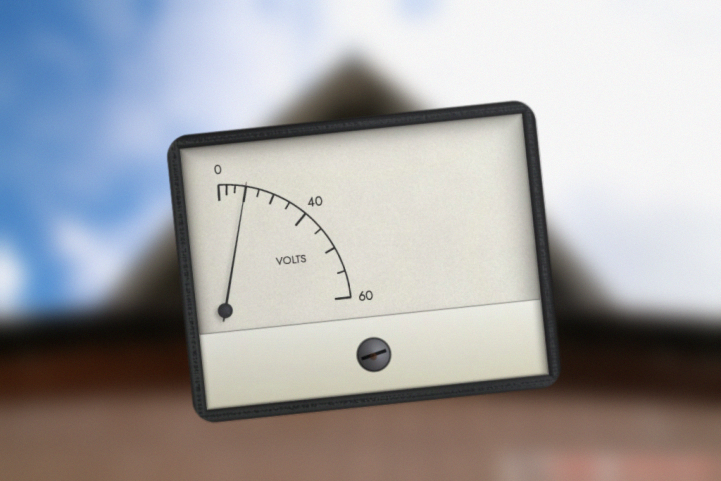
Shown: 20 V
